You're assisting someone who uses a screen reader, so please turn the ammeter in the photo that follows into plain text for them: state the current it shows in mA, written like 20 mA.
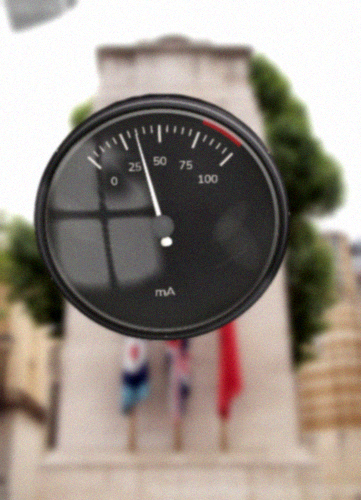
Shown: 35 mA
